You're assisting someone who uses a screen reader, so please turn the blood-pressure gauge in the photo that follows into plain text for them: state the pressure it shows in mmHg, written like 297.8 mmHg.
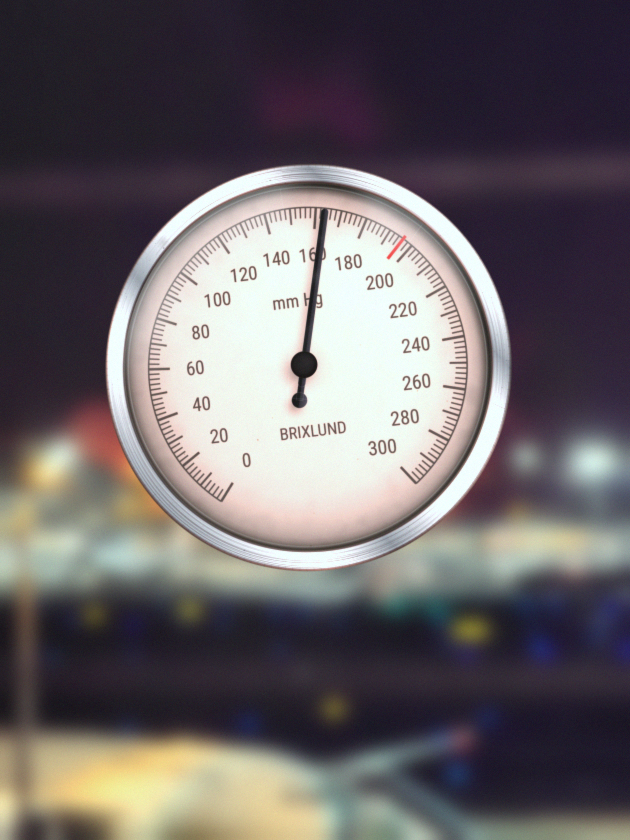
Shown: 164 mmHg
